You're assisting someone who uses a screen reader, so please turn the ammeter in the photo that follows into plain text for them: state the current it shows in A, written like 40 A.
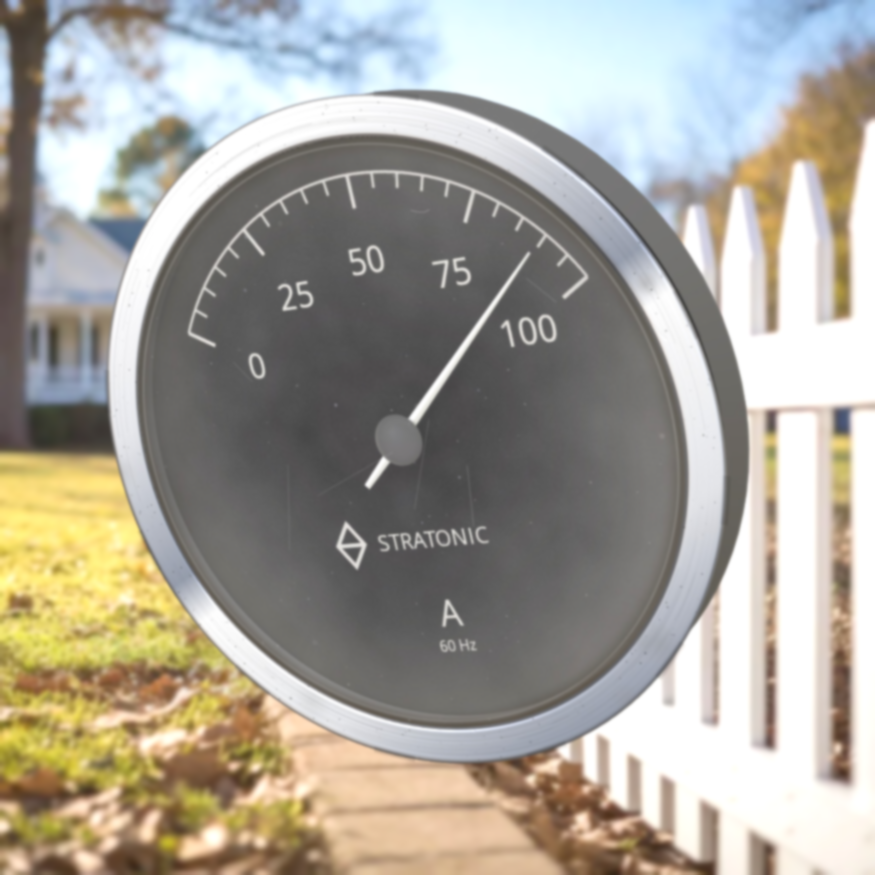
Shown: 90 A
